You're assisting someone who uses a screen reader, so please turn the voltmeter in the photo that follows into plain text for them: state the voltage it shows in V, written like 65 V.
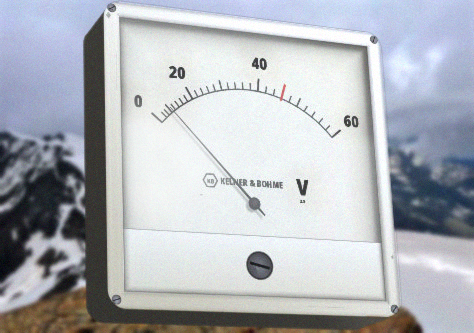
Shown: 10 V
